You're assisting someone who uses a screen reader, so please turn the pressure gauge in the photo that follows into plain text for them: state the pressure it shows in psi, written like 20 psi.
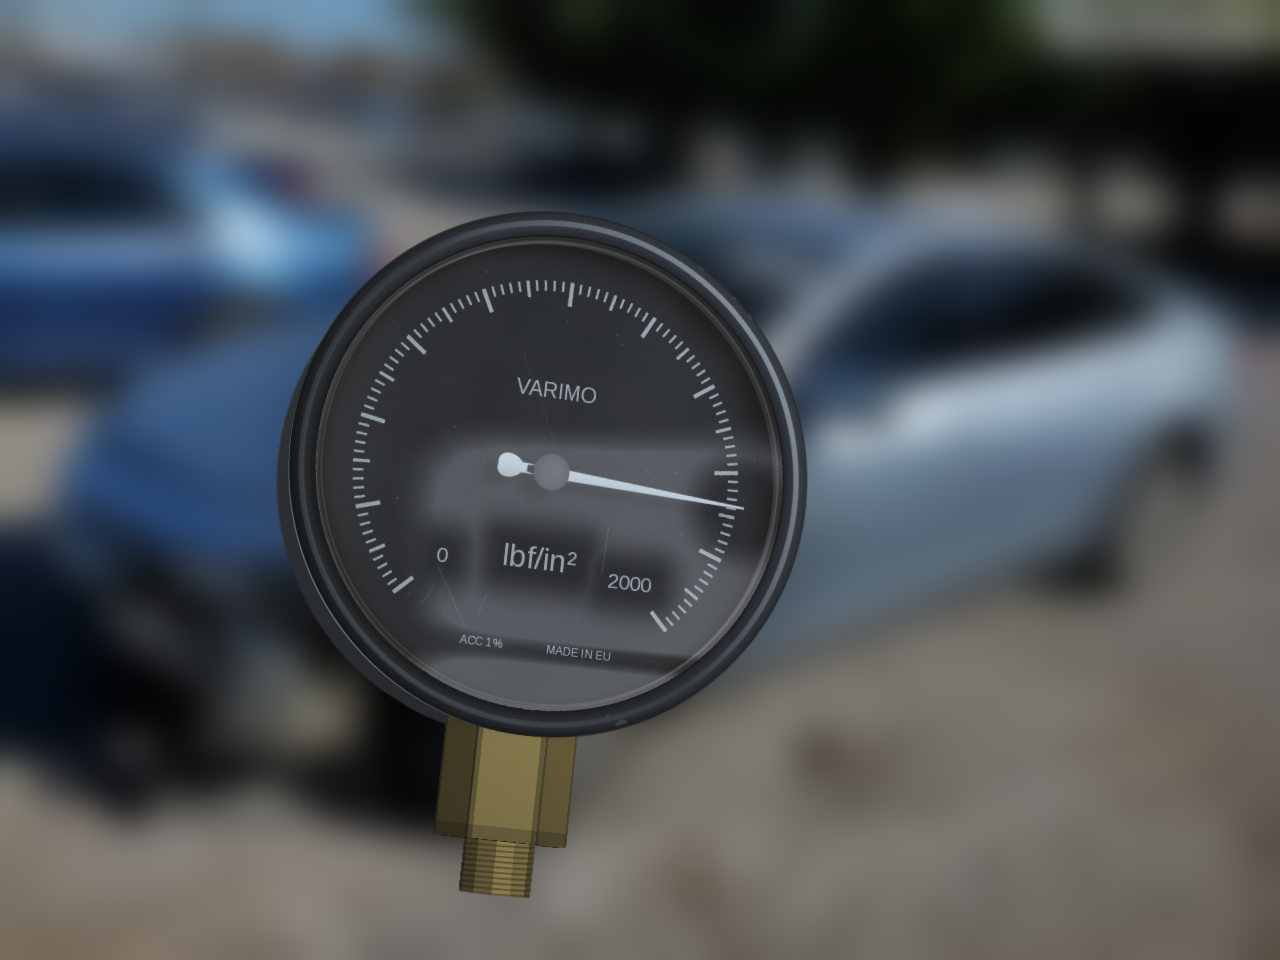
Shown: 1680 psi
